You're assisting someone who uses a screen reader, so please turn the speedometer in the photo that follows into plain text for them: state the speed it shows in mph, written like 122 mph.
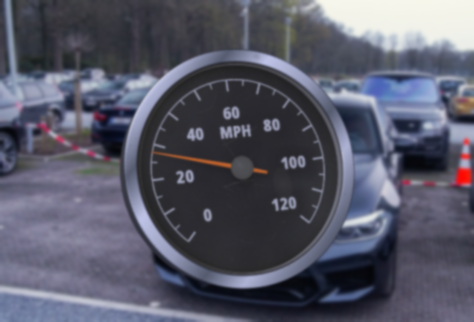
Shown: 27.5 mph
